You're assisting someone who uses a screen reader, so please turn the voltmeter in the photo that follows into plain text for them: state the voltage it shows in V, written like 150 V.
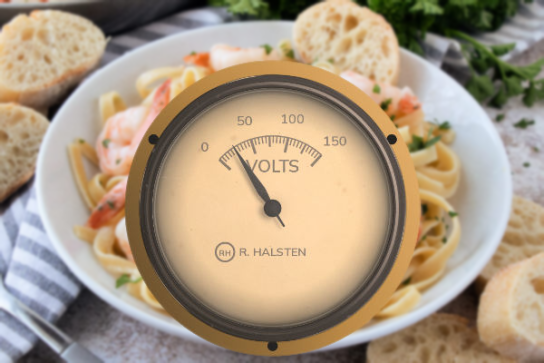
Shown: 25 V
